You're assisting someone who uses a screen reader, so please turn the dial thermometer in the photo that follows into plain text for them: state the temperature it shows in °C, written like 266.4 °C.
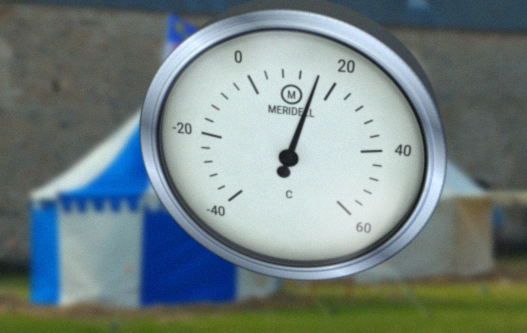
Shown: 16 °C
